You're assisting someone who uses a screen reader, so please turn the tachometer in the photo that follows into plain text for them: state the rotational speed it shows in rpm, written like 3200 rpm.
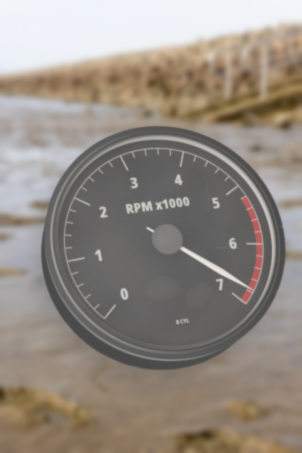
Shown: 6800 rpm
